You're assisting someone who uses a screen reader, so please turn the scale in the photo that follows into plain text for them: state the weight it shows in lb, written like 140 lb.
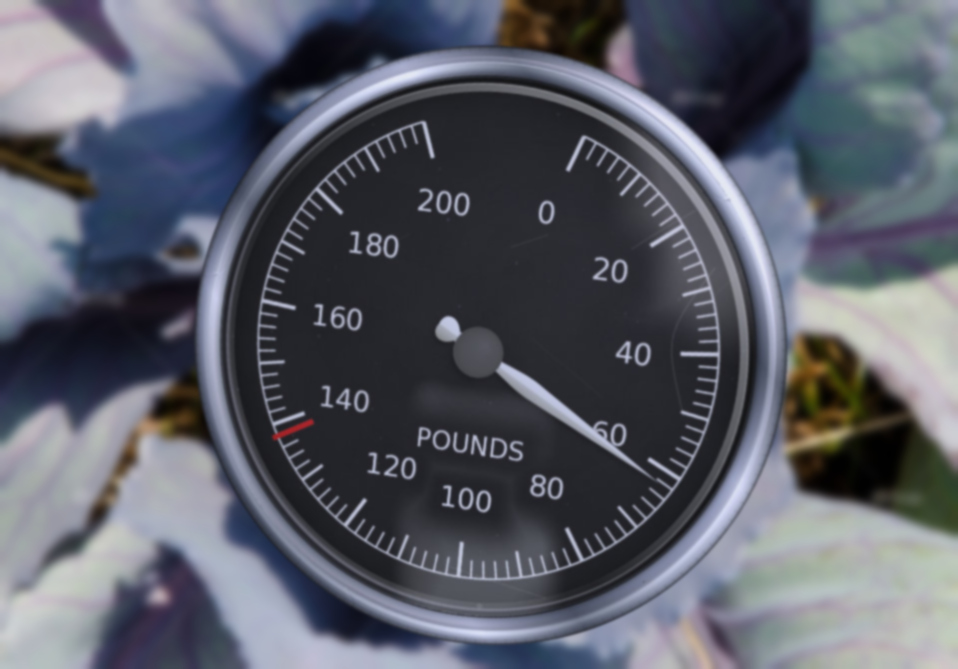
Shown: 62 lb
